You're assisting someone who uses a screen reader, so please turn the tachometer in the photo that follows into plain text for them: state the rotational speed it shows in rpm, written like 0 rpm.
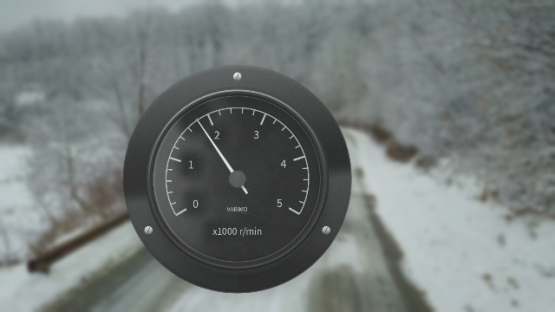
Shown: 1800 rpm
